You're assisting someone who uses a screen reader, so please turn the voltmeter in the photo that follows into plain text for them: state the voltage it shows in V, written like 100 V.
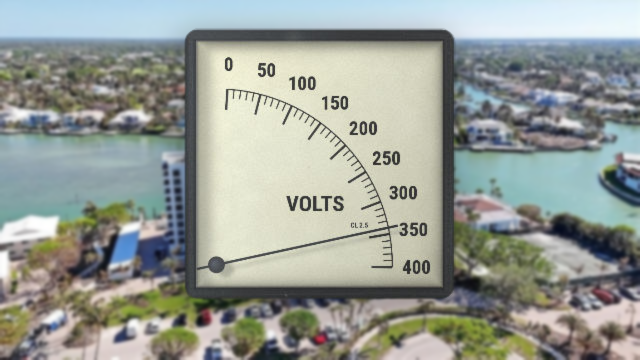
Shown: 340 V
